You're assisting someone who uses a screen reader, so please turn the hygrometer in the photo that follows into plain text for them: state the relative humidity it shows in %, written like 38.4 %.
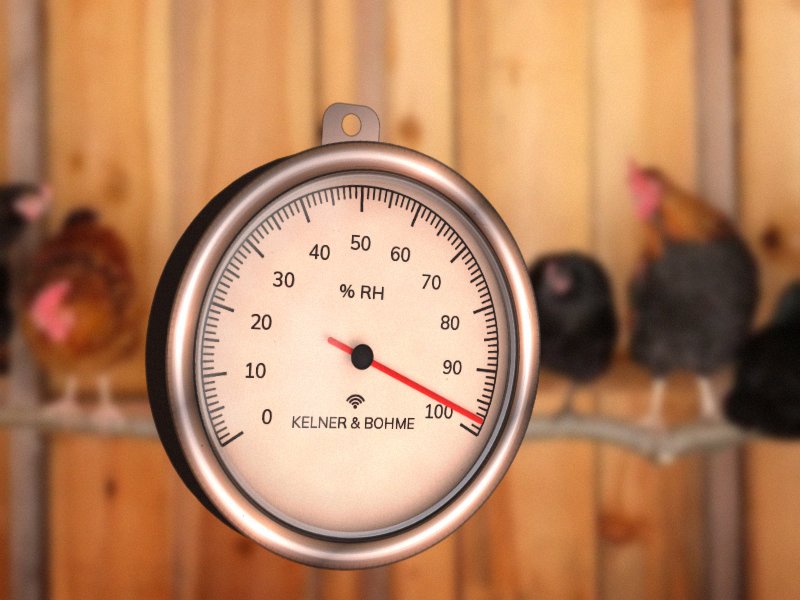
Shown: 98 %
